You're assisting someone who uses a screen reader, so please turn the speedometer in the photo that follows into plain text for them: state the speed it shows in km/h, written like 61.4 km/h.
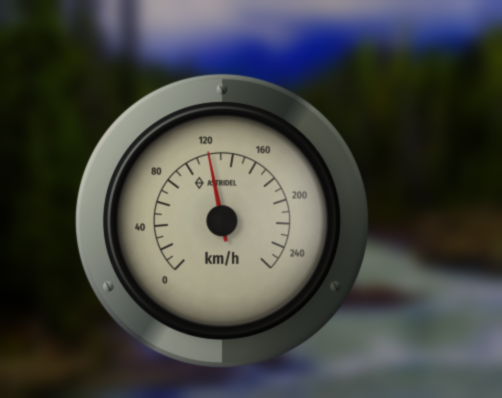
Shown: 120 km/h
